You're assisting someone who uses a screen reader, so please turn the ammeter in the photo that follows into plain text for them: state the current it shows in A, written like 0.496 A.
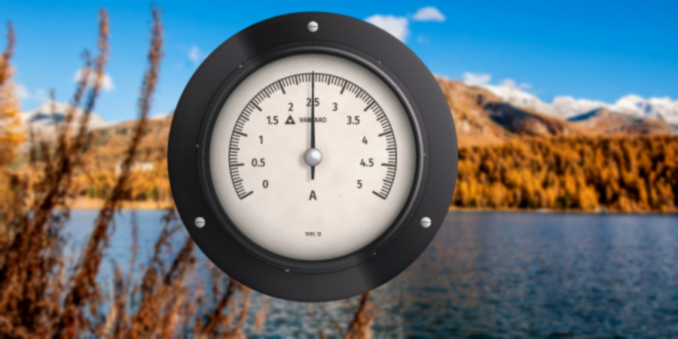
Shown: 2.5 A
